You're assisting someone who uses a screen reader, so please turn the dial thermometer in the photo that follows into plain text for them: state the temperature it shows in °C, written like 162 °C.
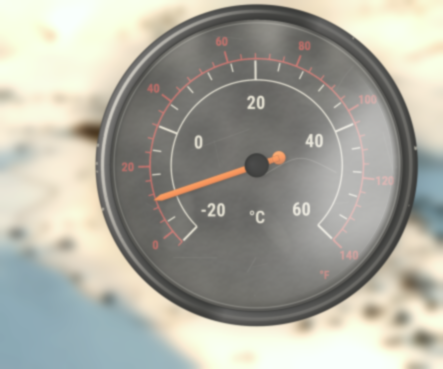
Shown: -12 °C
